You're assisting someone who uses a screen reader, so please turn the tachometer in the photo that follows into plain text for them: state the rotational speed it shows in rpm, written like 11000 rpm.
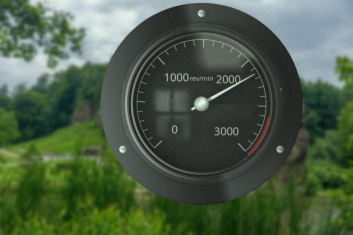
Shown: 2150 rpm
